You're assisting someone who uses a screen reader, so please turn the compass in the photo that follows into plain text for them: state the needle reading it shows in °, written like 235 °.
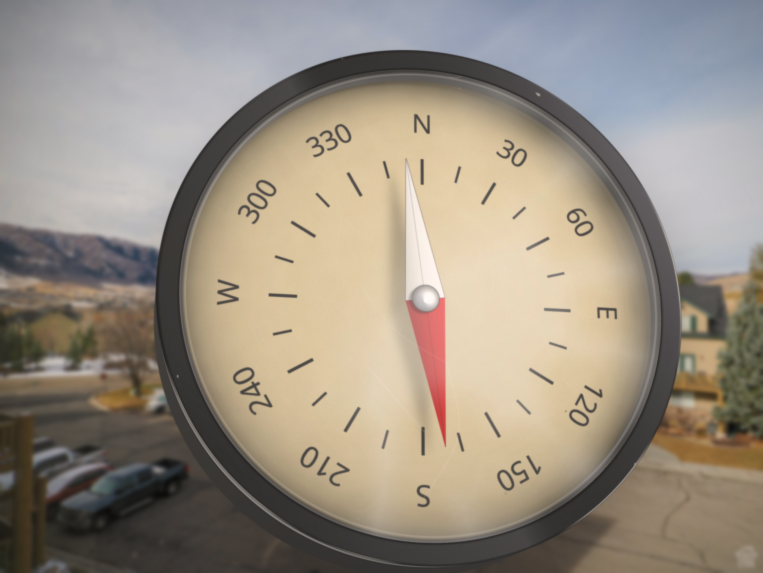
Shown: 172.5 °
